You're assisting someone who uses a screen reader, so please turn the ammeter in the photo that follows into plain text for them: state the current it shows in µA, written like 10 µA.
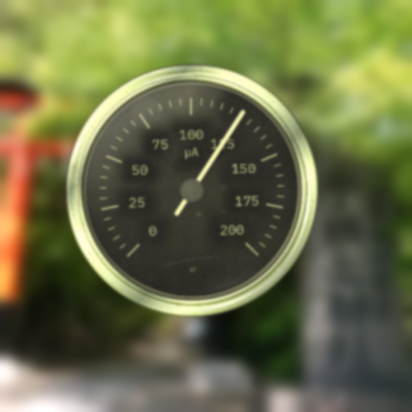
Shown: 125 µA
